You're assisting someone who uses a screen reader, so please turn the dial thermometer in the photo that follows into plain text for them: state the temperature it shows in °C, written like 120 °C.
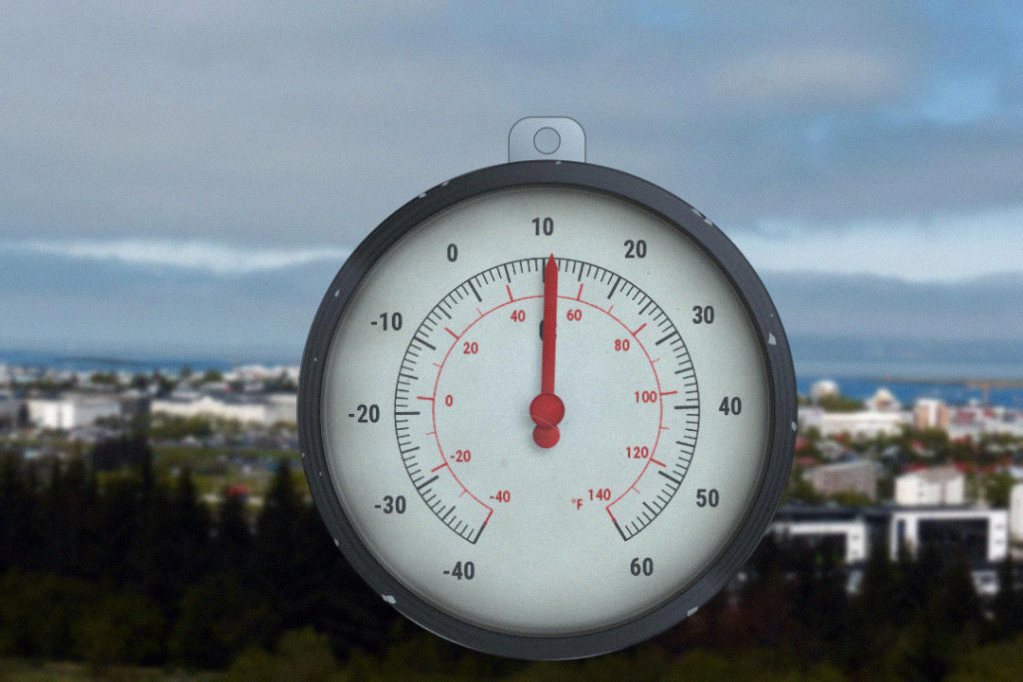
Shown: 11 °C
